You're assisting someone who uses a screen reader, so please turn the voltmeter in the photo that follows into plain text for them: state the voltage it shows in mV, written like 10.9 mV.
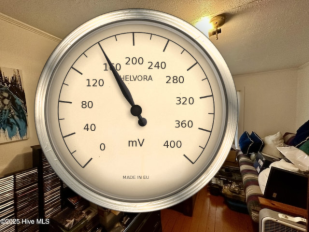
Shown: 160 mV
